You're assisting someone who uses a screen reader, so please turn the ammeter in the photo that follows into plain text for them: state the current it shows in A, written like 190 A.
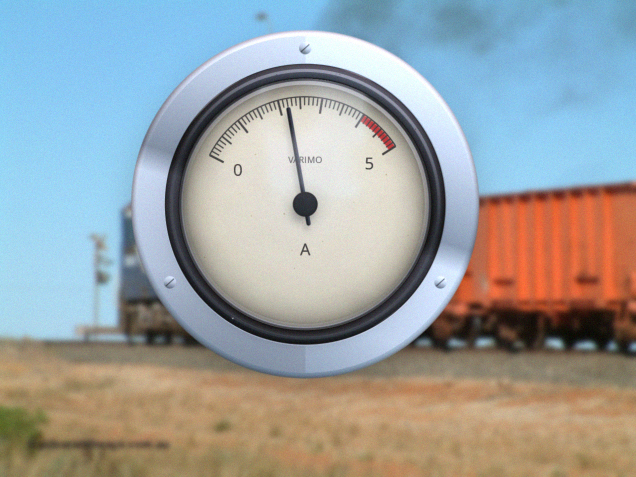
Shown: 2.2 A
